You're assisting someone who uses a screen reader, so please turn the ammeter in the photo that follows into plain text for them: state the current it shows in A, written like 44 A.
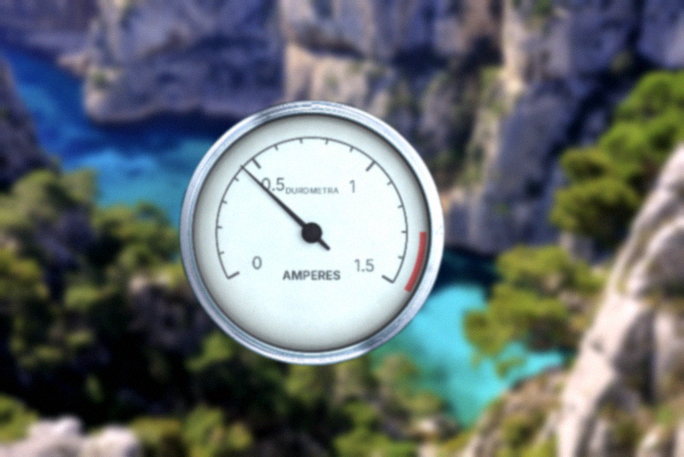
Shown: 0.45 A
